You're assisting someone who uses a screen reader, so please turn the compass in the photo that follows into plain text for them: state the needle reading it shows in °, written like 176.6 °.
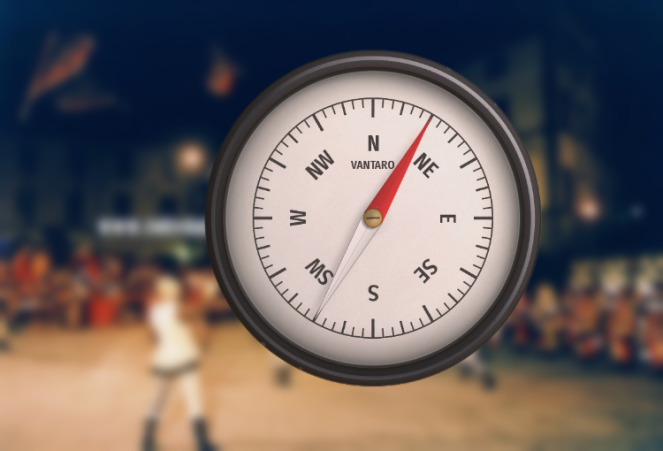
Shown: 30 °
